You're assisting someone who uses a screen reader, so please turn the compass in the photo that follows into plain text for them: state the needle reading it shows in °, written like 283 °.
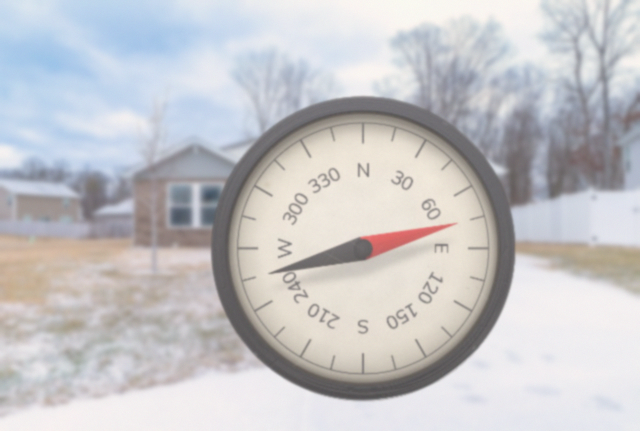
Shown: 75 °
